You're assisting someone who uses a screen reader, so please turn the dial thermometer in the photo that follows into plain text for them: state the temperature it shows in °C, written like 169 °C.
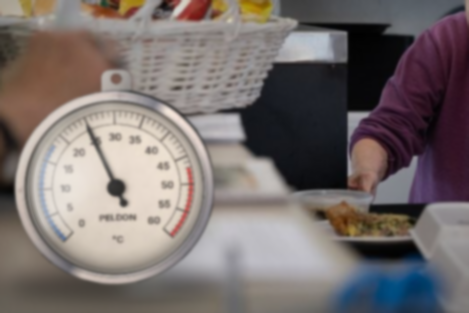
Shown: 25 °C
